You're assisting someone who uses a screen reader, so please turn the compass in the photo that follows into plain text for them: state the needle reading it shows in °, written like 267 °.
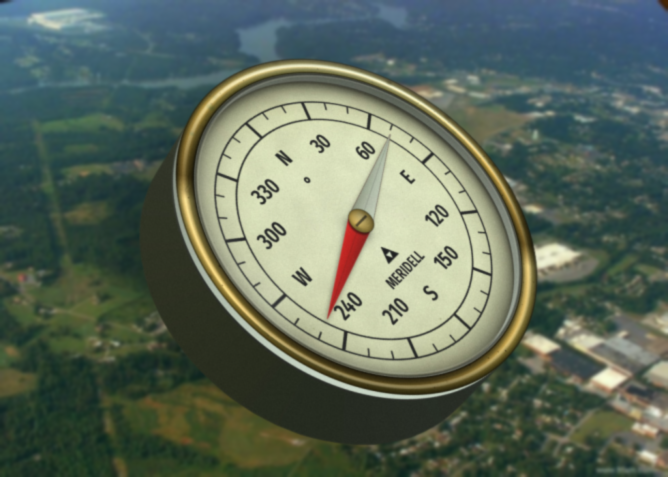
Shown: 250 °
